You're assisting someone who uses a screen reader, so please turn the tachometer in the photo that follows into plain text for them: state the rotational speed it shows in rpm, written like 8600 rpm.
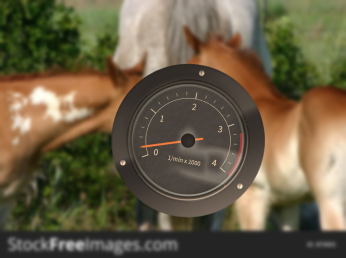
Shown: 200 rpm
